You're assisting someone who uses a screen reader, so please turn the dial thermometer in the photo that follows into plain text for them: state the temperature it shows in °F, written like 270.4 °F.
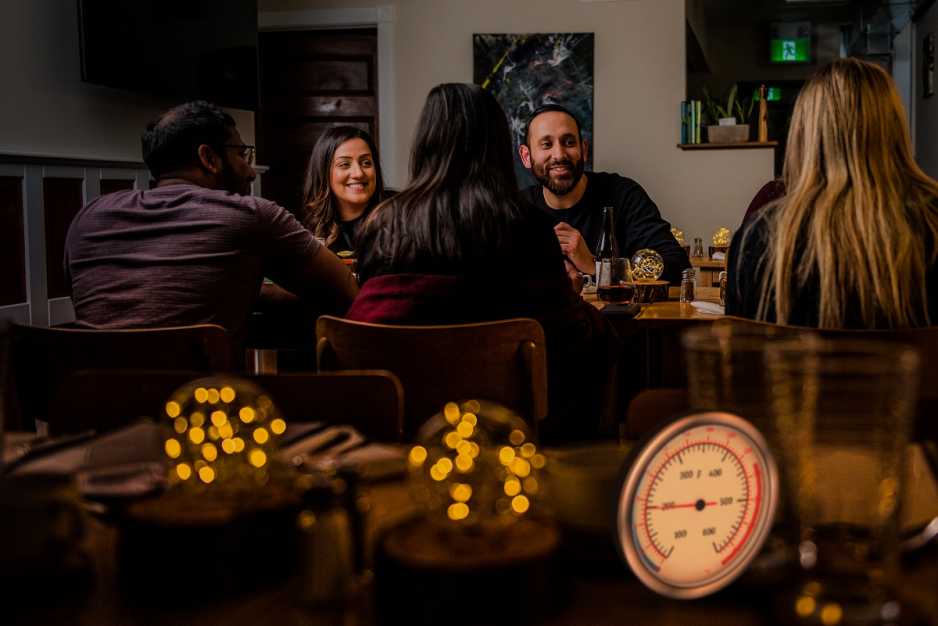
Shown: 200 °F
